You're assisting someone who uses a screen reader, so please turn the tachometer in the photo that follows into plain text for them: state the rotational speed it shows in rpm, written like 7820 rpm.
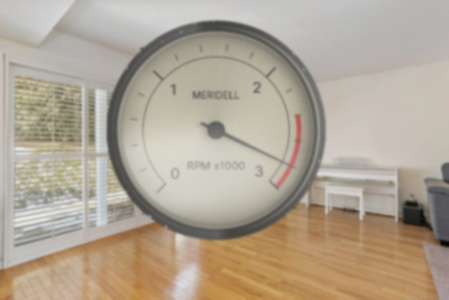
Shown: 2800 rpm
